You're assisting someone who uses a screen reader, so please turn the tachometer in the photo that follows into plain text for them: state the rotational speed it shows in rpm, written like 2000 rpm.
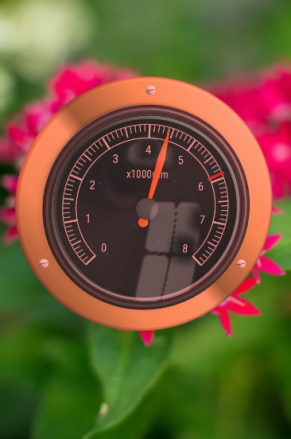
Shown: 4400 rpm
